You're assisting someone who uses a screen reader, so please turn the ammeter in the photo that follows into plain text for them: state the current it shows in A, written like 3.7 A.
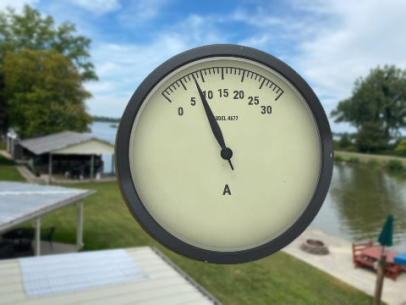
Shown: 8 A
